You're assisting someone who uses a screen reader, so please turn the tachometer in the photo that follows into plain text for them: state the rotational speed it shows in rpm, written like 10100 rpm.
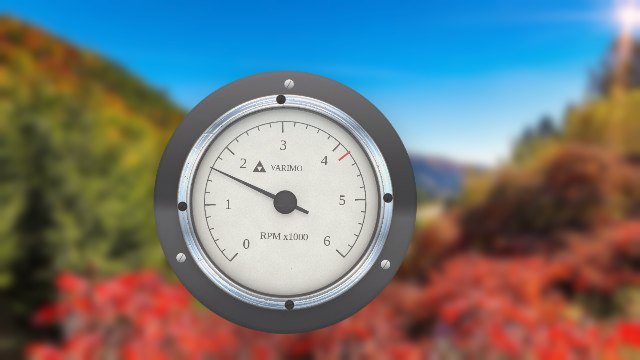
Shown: 1600 rpm
